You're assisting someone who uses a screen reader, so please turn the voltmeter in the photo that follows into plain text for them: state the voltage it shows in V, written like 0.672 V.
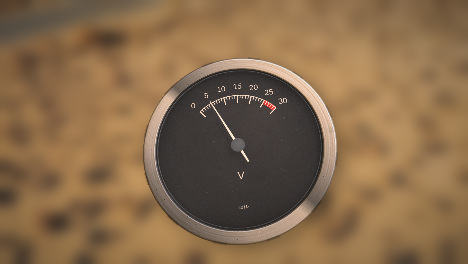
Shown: 5 V
